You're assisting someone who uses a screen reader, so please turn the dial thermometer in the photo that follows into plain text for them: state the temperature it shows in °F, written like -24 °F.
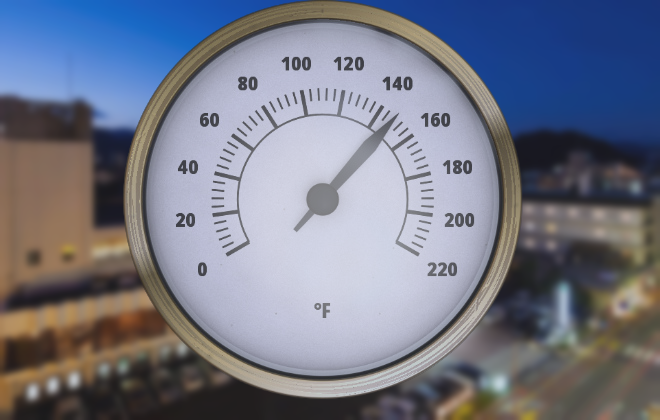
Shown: 148 °F
